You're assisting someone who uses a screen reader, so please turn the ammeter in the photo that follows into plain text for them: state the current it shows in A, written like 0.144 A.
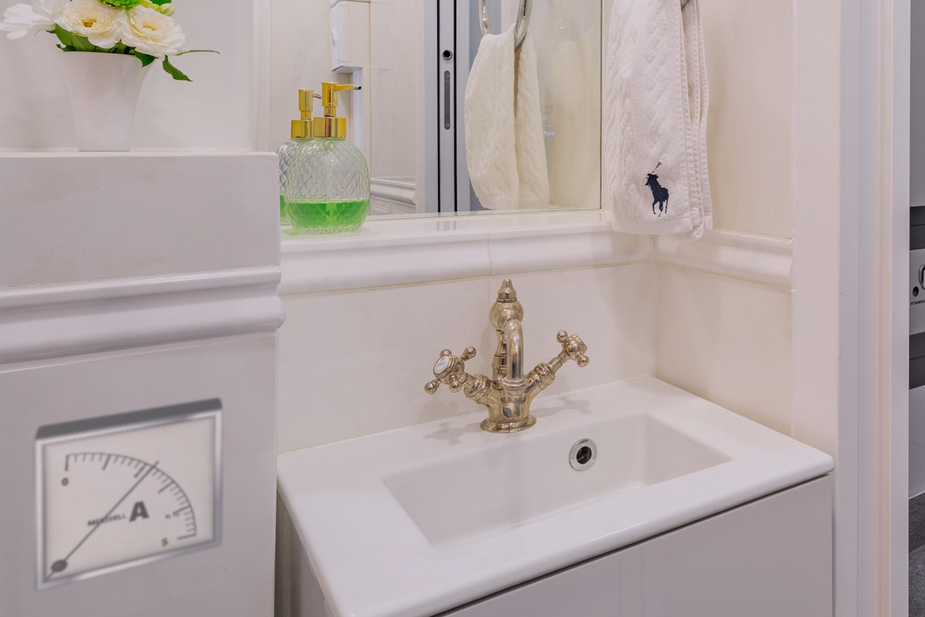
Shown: 2.2 A
